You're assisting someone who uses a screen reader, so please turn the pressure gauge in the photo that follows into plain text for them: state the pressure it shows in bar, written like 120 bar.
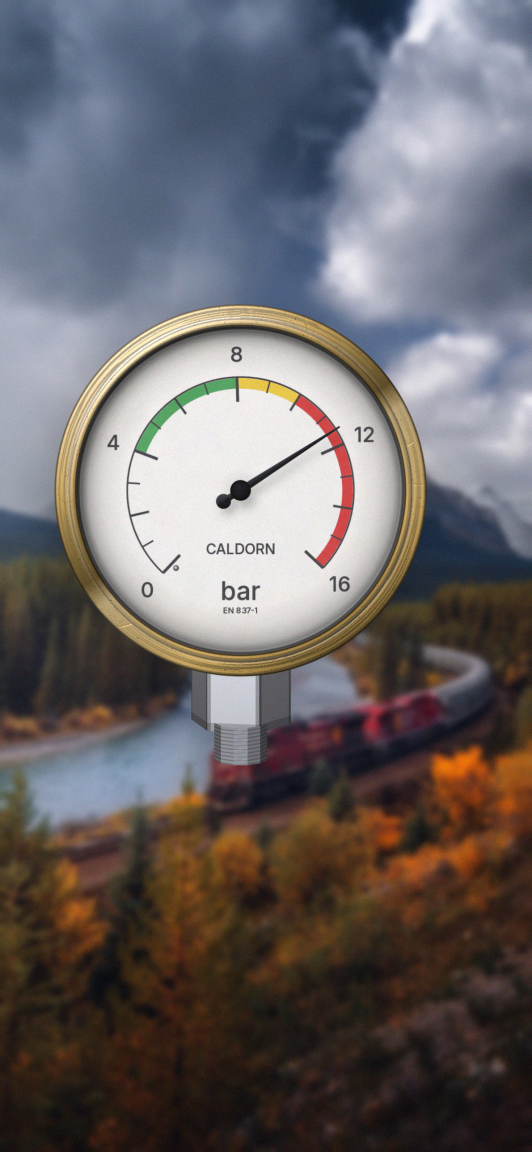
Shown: 11.5 bar
